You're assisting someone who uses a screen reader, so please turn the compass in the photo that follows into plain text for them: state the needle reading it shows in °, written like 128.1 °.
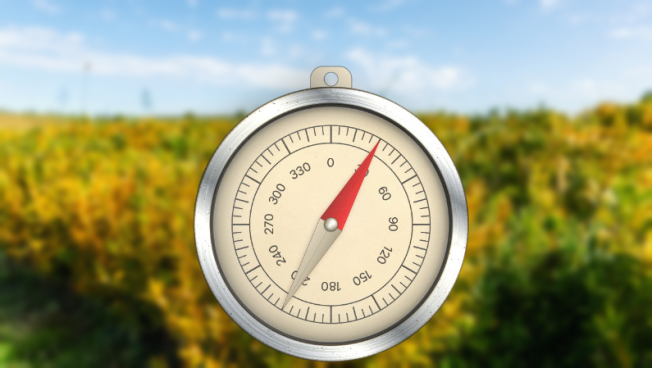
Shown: 30 °
